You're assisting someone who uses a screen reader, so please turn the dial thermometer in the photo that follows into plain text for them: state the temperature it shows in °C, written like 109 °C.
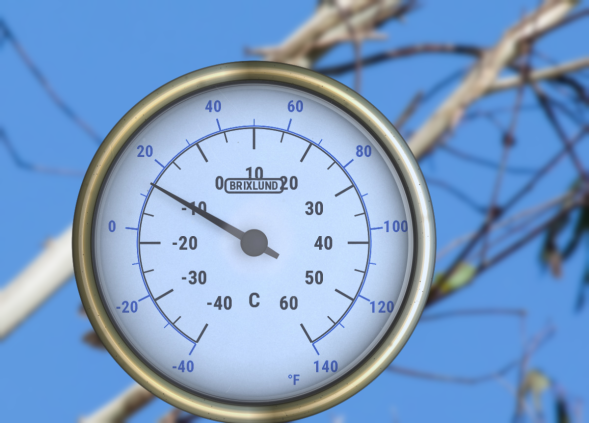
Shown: -10 °C
